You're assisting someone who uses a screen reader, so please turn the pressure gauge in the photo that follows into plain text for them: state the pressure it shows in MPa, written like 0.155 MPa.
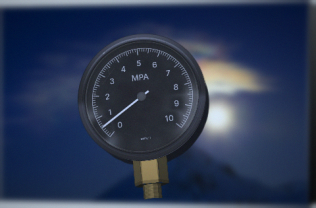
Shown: 0.5 MPa
